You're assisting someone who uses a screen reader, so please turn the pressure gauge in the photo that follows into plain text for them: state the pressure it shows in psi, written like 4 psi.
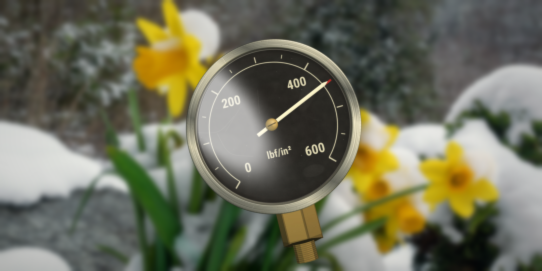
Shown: 450 psi
